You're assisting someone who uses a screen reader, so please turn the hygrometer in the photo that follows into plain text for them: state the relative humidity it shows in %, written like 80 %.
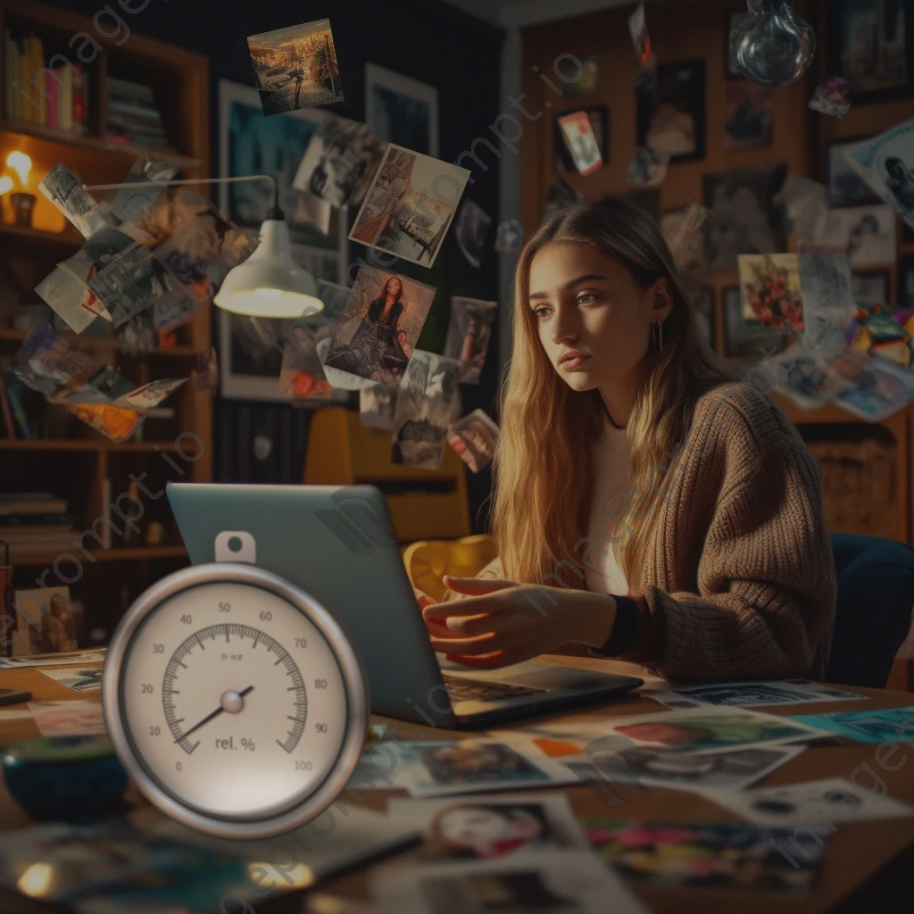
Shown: 5 %
